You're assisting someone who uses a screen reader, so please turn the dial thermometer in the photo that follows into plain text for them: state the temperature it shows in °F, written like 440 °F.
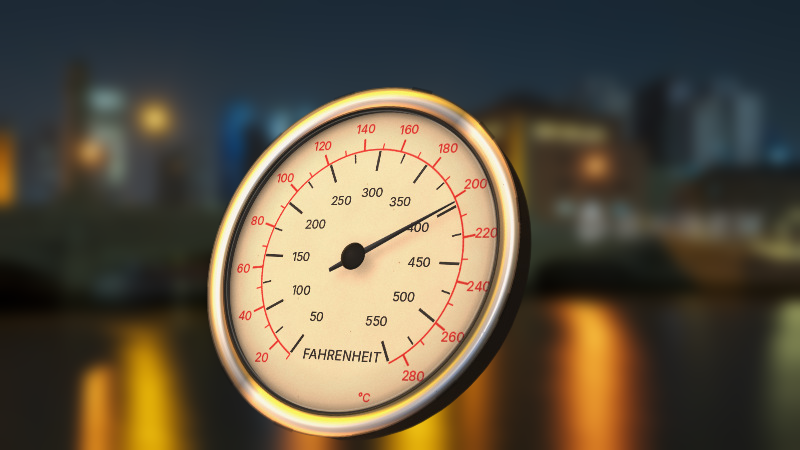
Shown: 400 °F
